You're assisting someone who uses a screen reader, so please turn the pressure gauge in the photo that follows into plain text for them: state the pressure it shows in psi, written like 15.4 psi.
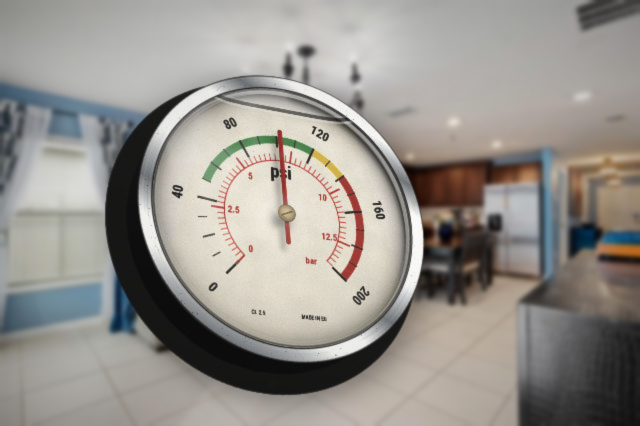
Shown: 100 psi
